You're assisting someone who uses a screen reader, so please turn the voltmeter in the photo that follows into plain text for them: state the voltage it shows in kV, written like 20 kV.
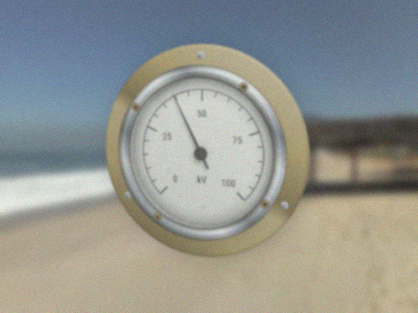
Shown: 40 kV
